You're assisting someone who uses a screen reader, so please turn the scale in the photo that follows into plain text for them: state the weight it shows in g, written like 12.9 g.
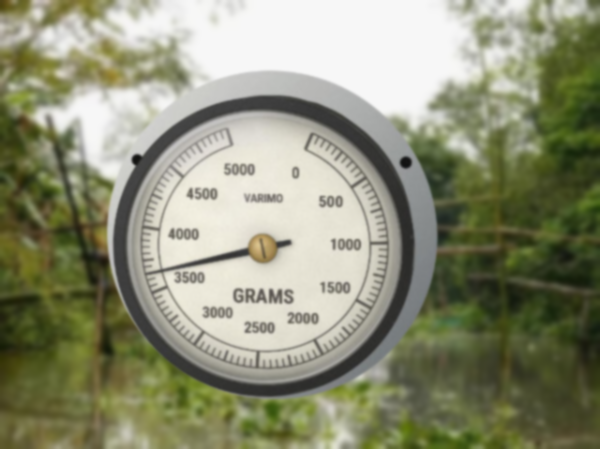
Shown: 3650 g
